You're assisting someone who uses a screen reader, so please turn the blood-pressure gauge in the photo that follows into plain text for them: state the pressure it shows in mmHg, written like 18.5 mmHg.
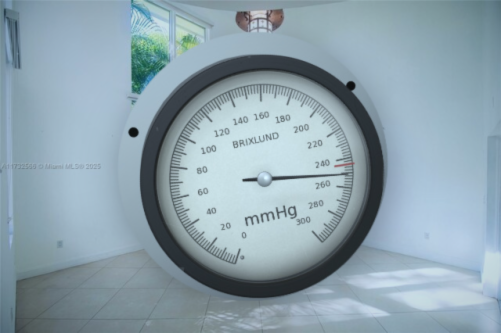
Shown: 250 mmHg
